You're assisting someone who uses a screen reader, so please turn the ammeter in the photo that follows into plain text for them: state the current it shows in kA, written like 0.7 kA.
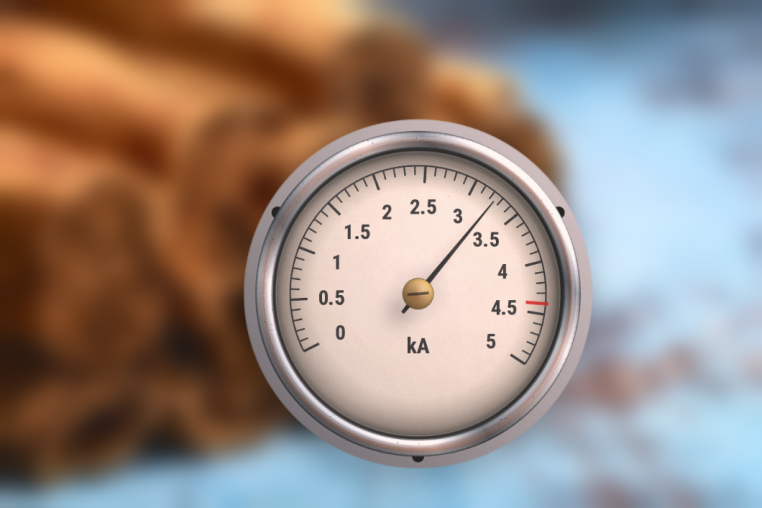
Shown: 3.25 kA
